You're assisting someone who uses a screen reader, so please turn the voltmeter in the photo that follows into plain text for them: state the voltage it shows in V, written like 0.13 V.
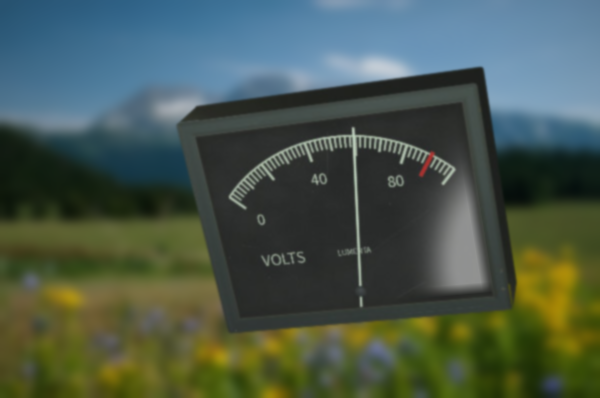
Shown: 60 V
